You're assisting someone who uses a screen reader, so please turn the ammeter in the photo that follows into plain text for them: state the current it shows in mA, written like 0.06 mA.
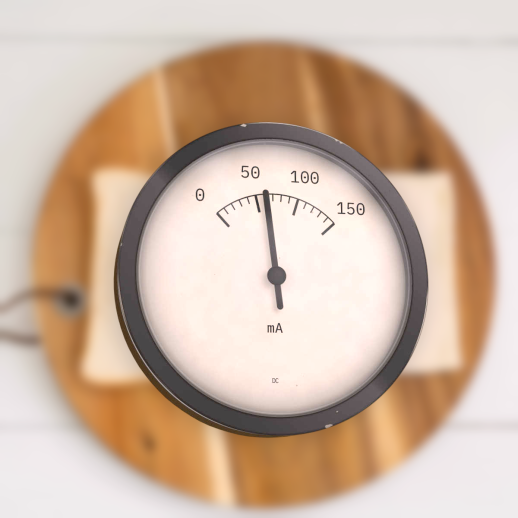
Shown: 60 mA
